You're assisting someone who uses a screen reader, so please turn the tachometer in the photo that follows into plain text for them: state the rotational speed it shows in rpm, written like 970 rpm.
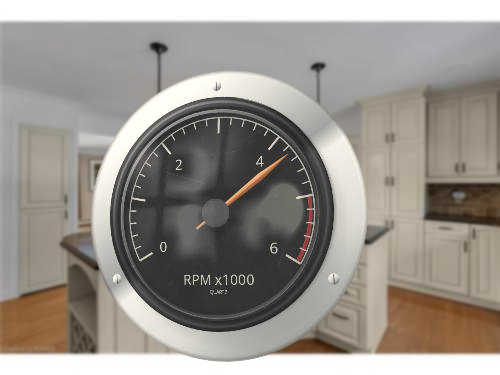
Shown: 4300 rpm
